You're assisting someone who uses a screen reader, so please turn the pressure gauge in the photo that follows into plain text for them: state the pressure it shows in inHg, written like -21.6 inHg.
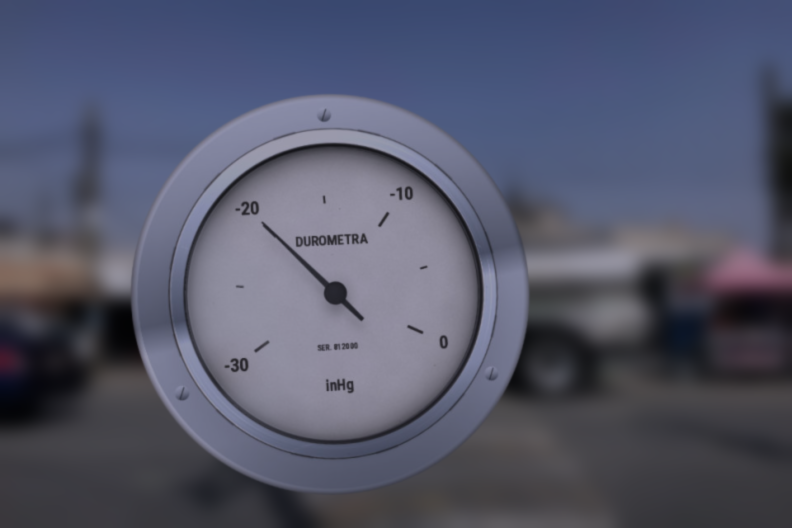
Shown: -20 inHg
